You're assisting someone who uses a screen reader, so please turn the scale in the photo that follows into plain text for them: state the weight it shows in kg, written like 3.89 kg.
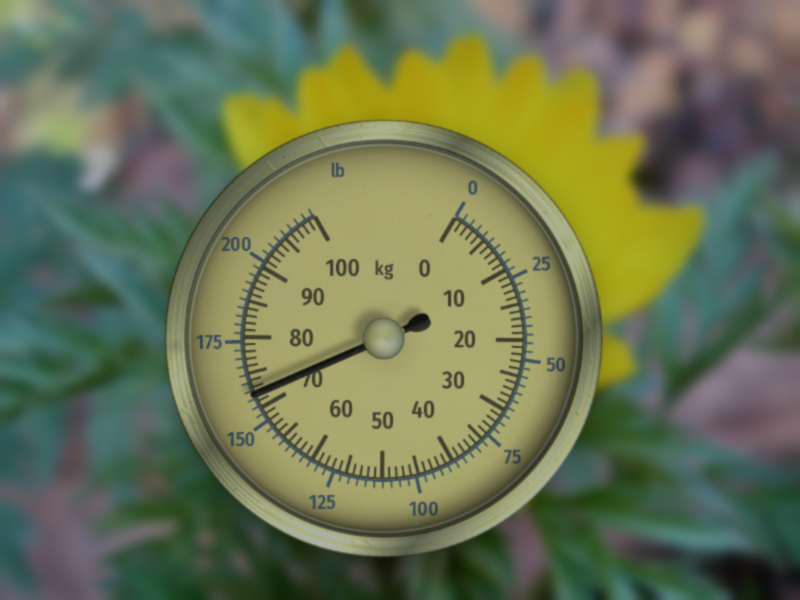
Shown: 72 kg
